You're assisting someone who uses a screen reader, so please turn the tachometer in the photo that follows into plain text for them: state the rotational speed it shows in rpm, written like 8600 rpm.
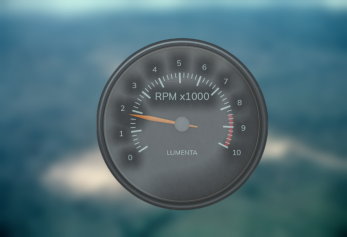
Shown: 1800 rpm
